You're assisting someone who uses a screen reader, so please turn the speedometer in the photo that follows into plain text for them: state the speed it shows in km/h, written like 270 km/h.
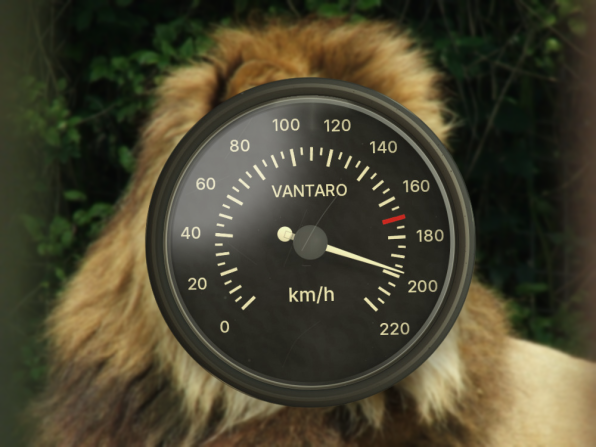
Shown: 197.5 km/h
